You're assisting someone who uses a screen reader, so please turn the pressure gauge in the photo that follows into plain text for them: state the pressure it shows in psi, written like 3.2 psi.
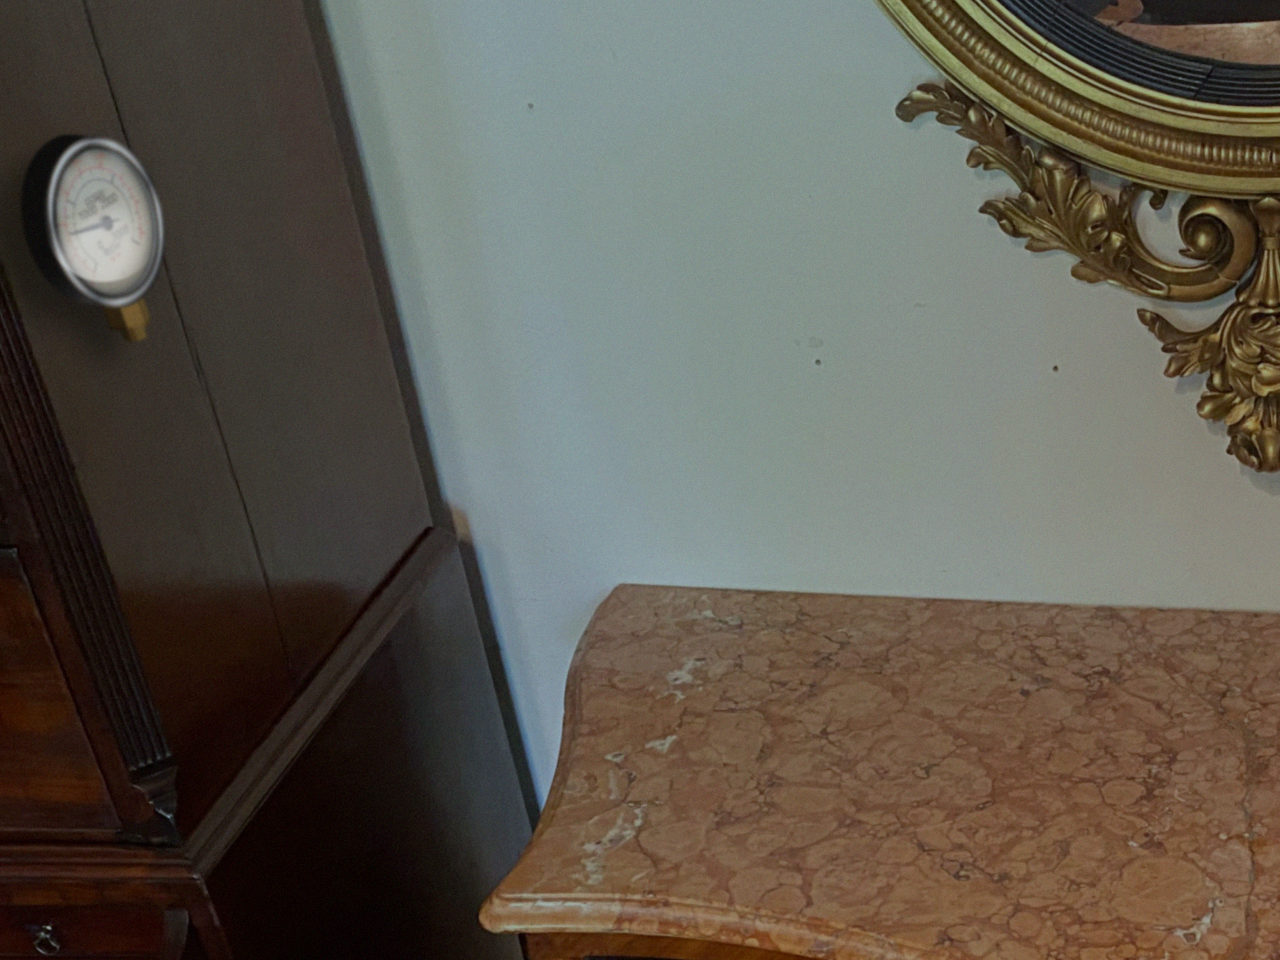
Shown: 600 psi
